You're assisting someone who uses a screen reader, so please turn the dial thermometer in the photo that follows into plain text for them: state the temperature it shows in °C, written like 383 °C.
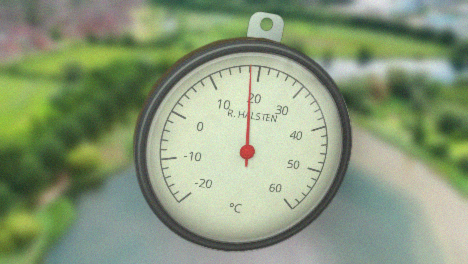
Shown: 18 °C
